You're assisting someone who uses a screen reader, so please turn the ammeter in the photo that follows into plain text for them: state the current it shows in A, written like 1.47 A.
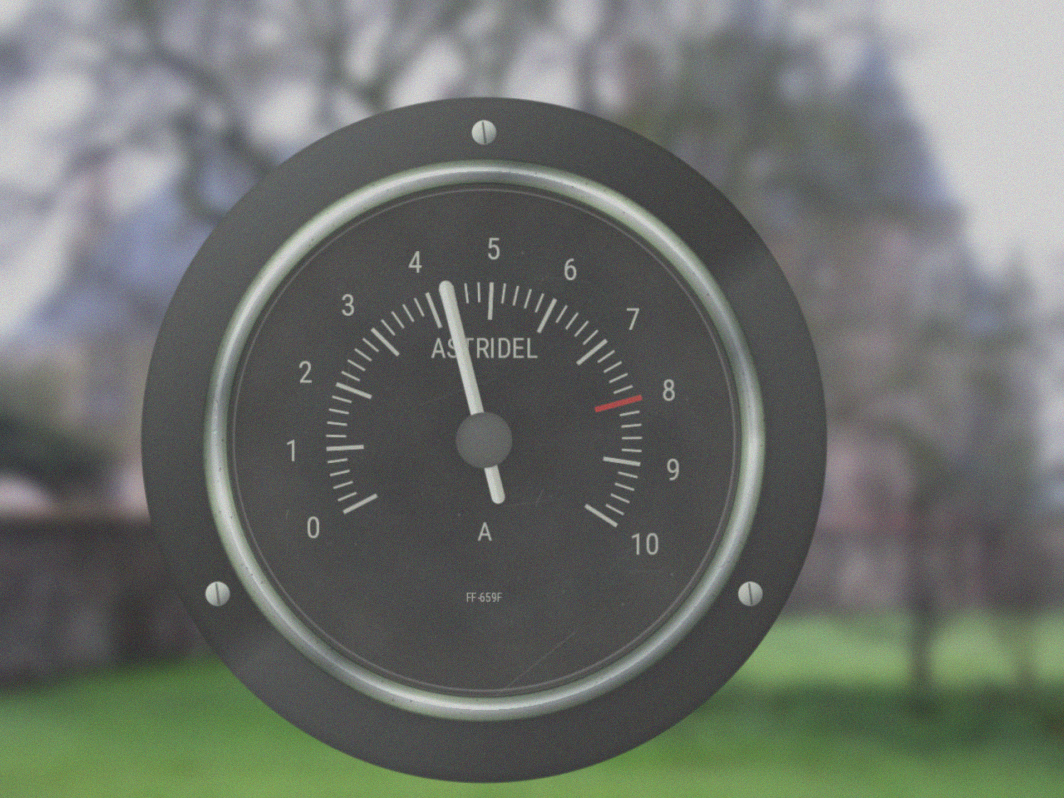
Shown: 4.3 A
